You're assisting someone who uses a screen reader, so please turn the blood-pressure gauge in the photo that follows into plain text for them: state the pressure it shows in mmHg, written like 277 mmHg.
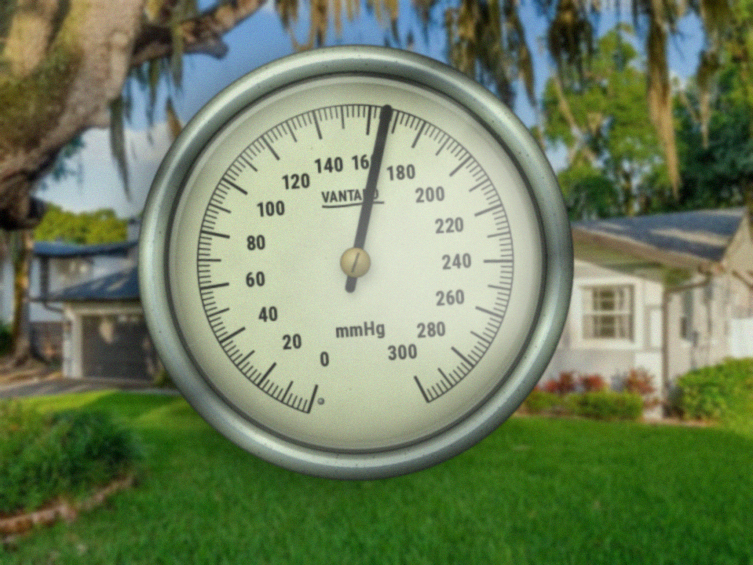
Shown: 166 mmHg
